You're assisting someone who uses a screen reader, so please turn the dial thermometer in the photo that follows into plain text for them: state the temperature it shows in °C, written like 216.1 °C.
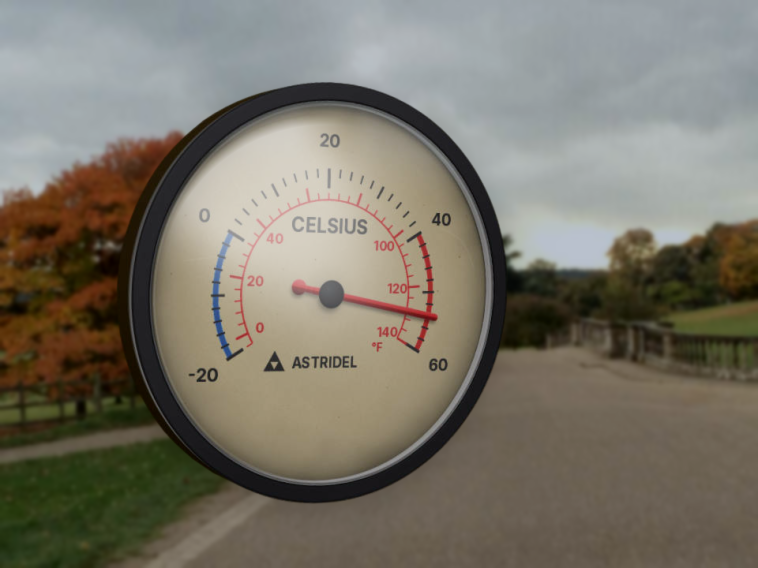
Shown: 54 °C
